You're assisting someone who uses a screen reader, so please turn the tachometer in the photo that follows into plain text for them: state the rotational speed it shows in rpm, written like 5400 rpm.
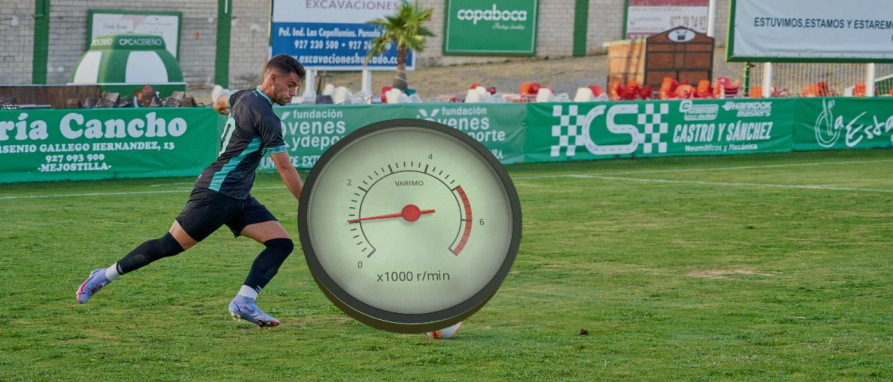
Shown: 1000 rpm
